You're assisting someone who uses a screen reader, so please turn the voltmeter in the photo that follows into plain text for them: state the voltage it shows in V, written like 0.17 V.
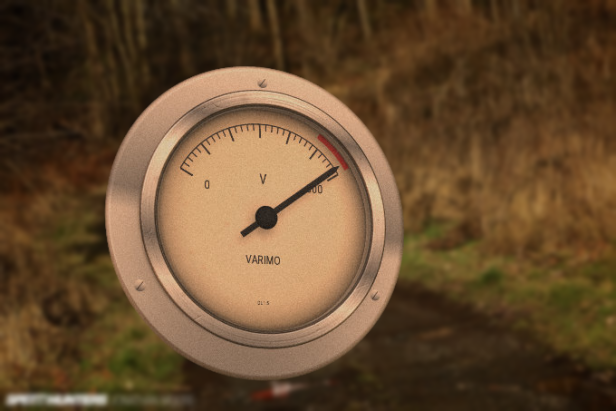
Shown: 290 V
